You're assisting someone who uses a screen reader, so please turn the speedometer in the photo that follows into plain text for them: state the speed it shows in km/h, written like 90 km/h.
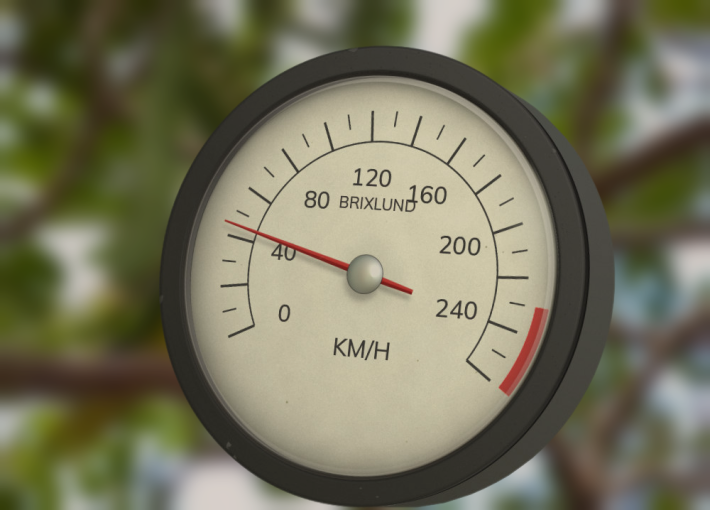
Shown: 45 km/h
